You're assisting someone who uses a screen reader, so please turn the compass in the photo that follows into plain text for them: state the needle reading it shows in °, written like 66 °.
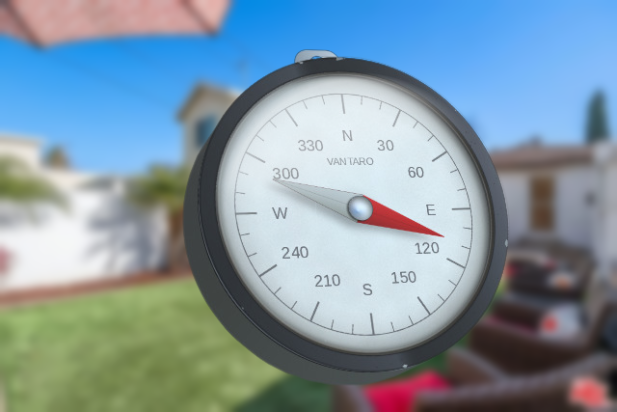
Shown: 110 °
